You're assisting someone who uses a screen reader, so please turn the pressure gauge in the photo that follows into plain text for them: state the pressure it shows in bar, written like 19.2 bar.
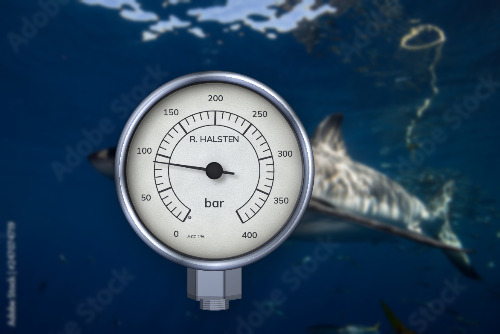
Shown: 90 bar
